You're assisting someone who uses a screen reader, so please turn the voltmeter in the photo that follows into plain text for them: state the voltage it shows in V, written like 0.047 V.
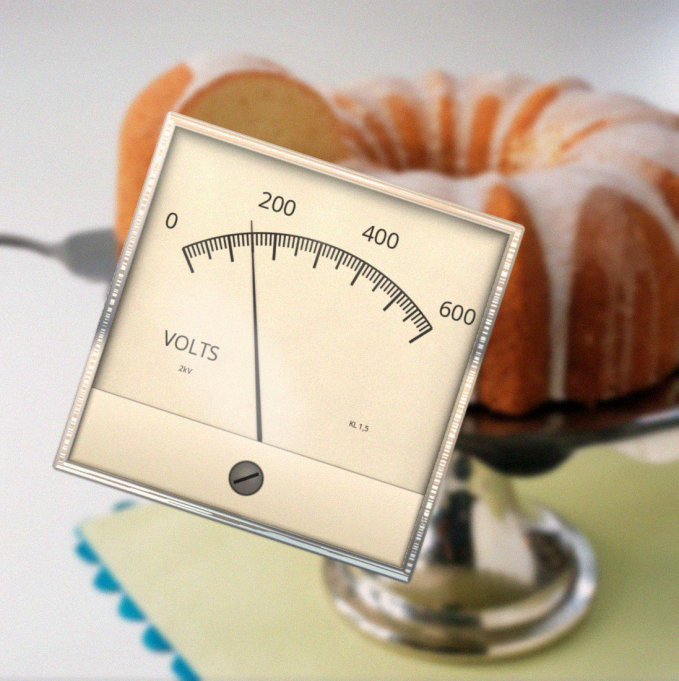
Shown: 150 V
